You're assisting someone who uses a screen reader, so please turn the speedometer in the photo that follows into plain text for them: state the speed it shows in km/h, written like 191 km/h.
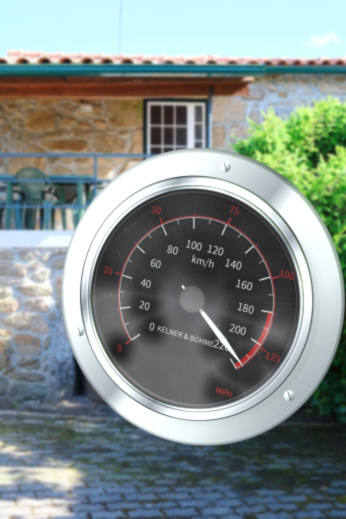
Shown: 215 km/h
